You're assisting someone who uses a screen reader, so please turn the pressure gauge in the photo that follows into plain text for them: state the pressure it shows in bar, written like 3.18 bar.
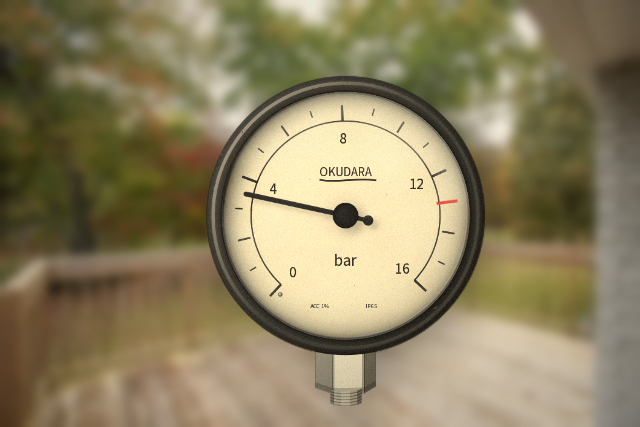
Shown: 3.5 bar
